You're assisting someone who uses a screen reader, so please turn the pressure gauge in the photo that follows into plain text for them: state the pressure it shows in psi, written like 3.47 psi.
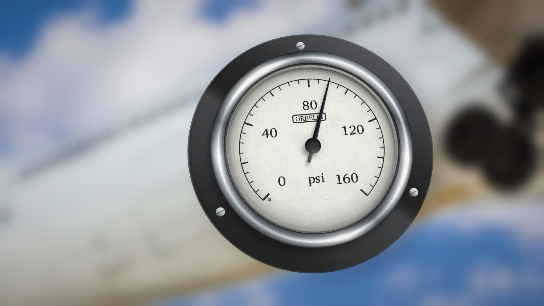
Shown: 90 psi
